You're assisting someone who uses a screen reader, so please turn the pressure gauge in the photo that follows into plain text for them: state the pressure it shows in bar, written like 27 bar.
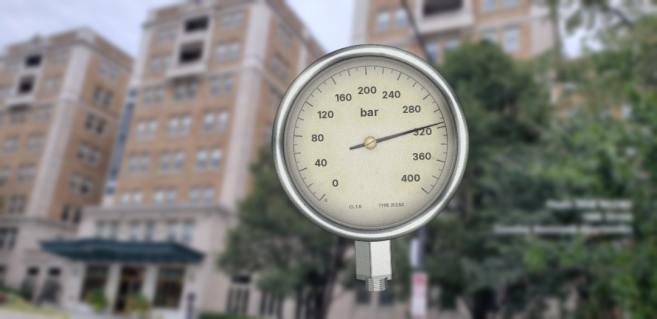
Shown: 315 bar
